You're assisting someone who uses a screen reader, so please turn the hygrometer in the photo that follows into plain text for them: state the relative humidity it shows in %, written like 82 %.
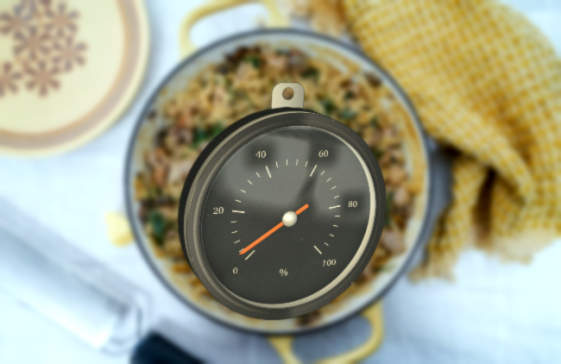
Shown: 4 %
